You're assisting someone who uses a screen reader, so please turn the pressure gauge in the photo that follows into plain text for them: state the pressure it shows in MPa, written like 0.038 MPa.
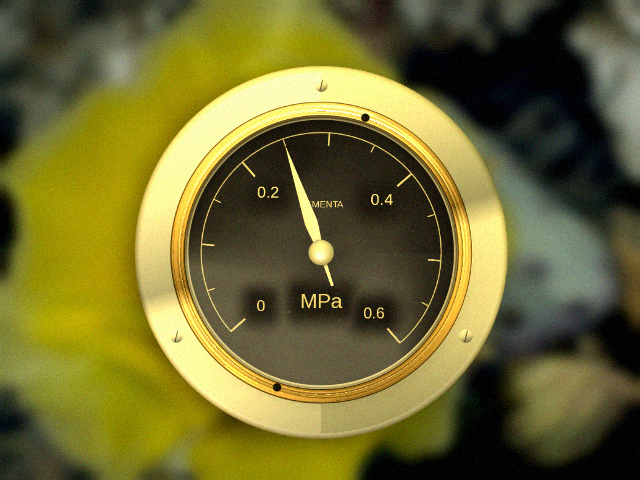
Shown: 0.25 MPa
